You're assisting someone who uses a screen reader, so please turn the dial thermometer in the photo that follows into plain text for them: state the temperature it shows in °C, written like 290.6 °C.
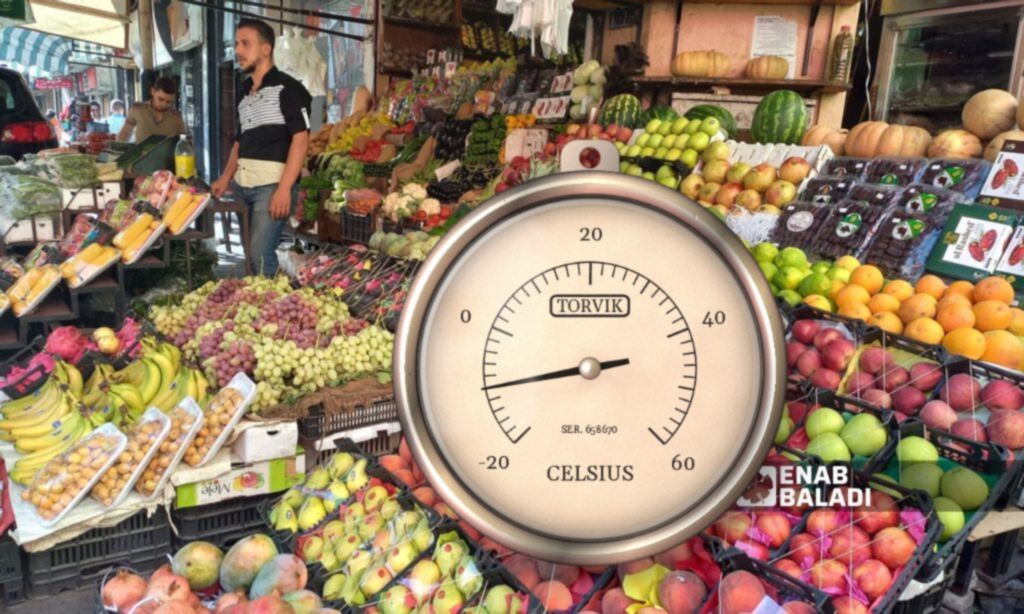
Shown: -10 °C
